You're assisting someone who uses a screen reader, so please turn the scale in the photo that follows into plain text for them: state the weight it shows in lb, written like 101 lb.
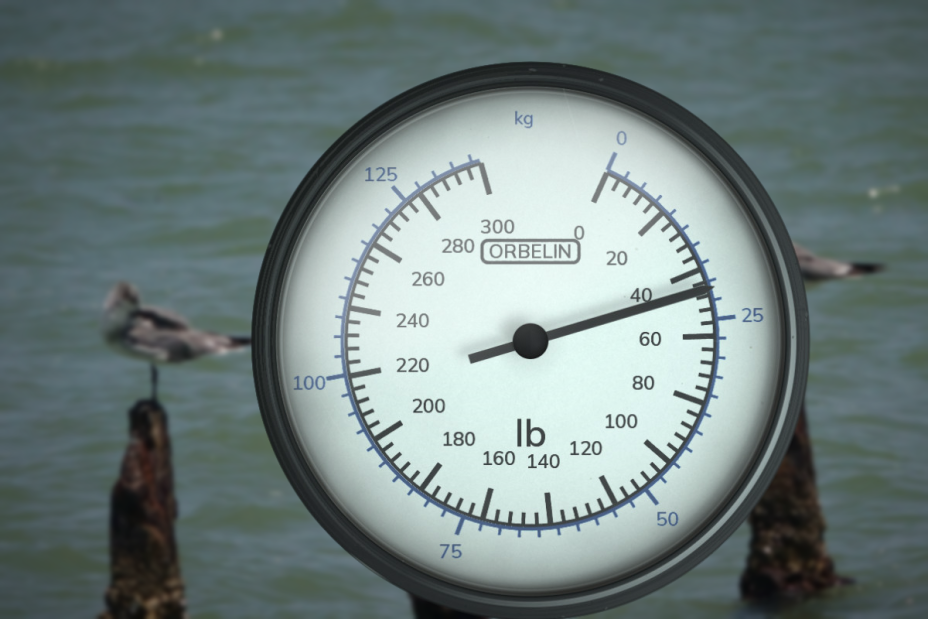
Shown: 46 lb
